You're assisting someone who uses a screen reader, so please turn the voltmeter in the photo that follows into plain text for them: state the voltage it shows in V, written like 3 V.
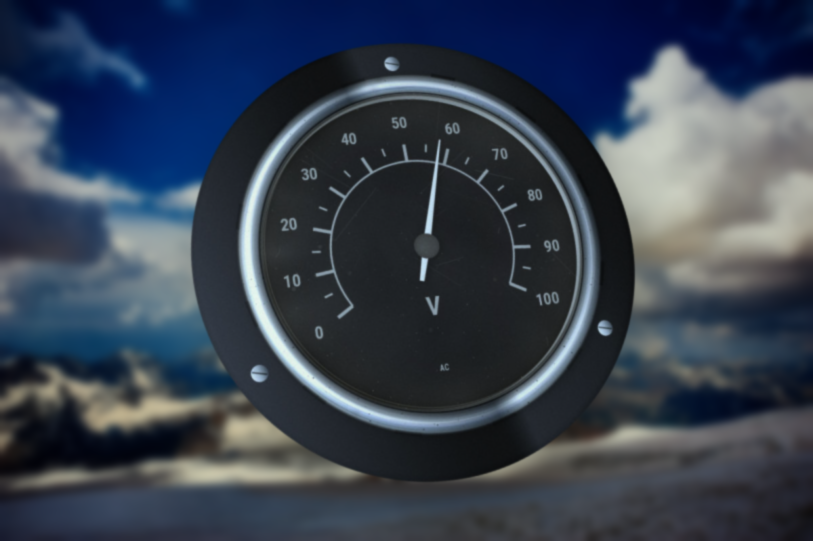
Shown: 57.5 V
